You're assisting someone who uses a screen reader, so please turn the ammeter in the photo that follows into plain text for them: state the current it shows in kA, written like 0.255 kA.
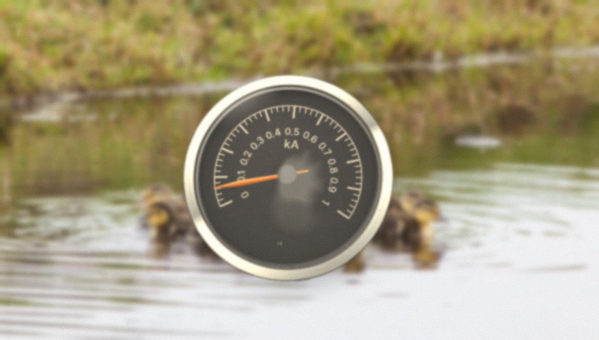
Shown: 0.06 kA
